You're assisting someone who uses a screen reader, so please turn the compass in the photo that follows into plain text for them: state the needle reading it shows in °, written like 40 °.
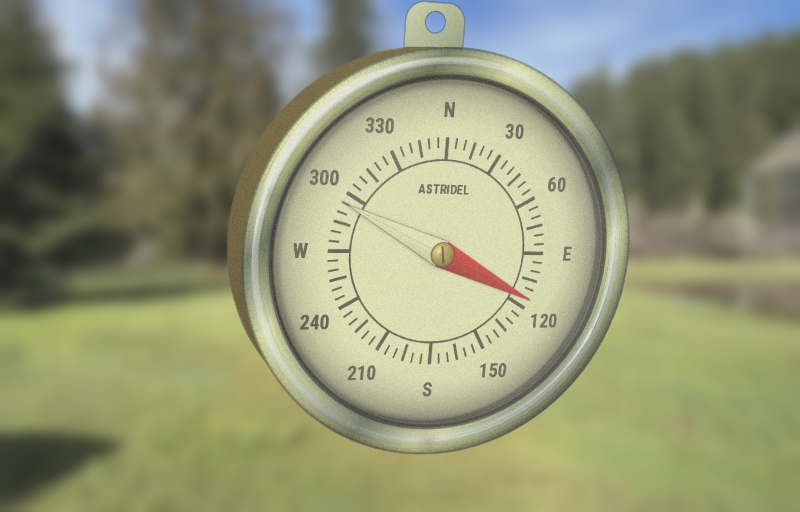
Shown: 115 °
